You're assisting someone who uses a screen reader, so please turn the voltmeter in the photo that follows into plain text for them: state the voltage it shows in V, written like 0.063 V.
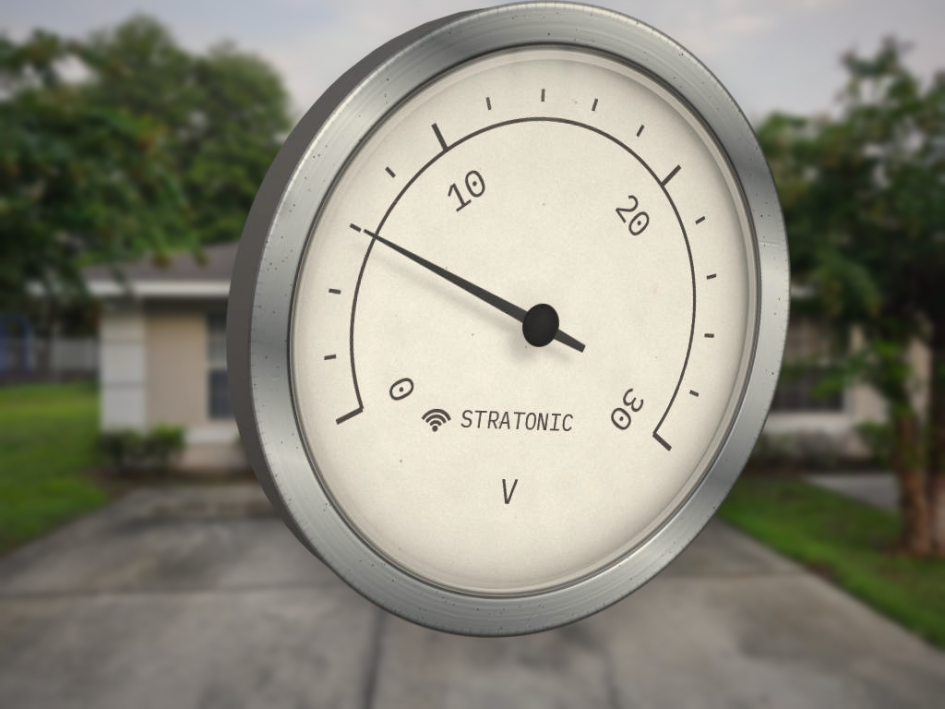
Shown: 6 V
